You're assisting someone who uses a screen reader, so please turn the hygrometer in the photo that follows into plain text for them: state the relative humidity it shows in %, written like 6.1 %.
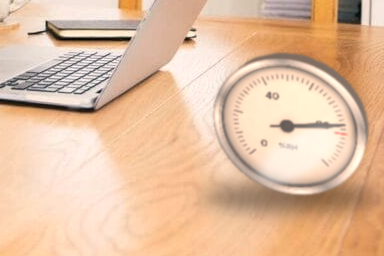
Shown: 80 %
